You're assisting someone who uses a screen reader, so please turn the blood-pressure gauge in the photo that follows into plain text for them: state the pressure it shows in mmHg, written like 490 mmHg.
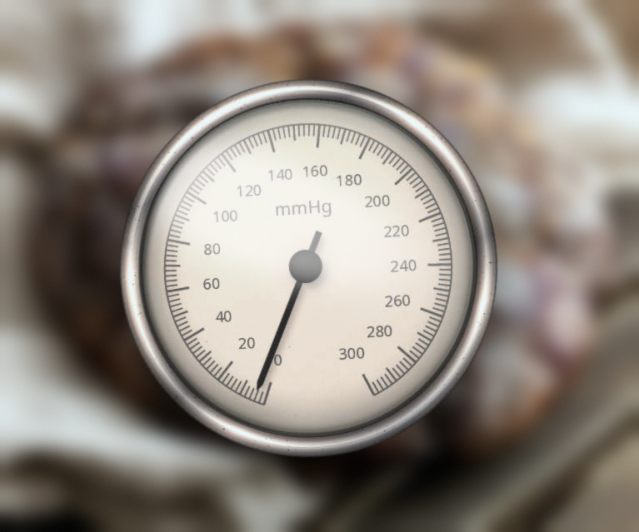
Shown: 4 mmHg
